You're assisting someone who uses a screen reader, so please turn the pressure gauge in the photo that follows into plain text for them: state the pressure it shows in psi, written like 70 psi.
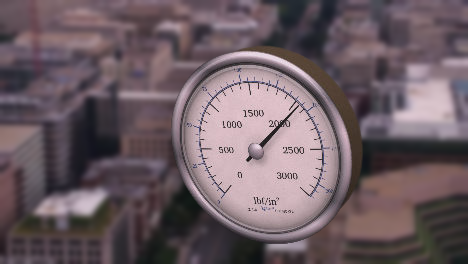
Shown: 2050 psi
